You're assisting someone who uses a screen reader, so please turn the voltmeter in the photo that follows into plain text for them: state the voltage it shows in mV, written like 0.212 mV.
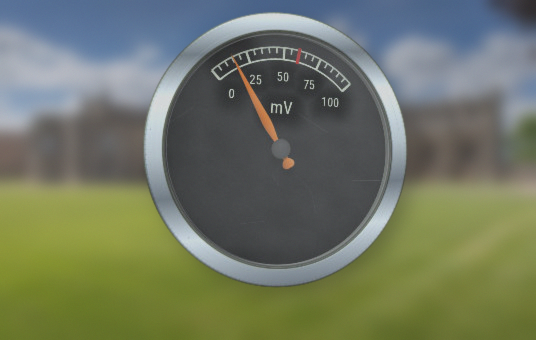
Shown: 15 mV
